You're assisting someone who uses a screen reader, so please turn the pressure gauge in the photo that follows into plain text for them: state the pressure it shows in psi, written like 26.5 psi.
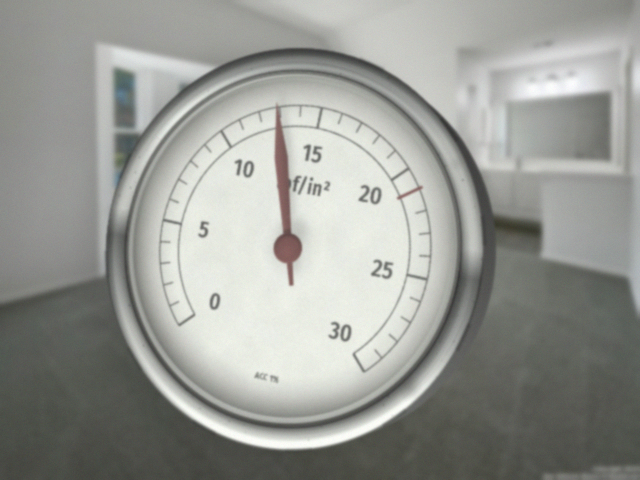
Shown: 13 psi
